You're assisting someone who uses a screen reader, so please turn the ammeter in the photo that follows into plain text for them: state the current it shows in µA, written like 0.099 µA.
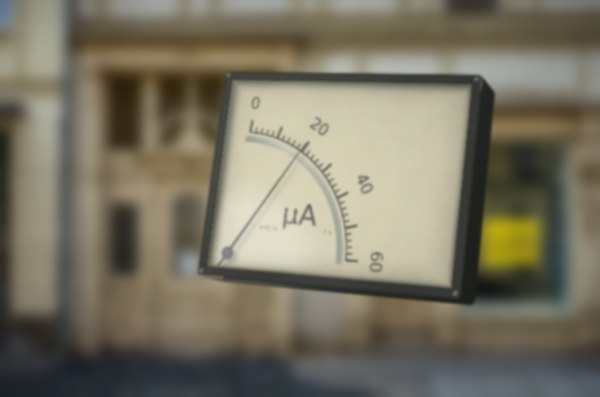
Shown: 20 µA
